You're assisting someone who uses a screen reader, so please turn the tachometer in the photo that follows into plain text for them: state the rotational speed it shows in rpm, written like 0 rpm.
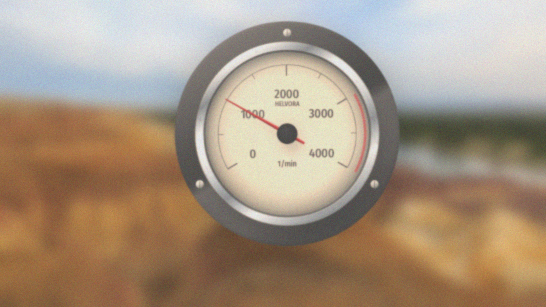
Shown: 1000 rpm
